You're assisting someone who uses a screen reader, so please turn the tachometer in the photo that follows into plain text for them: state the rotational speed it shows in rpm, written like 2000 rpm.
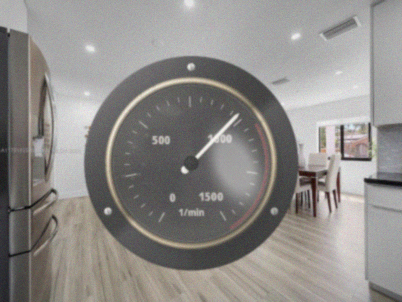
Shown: 975 rpm
